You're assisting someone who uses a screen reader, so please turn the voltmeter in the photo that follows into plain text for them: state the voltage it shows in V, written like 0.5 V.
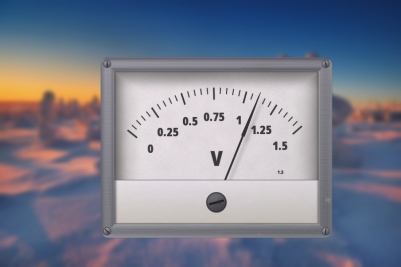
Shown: 1.1 V
